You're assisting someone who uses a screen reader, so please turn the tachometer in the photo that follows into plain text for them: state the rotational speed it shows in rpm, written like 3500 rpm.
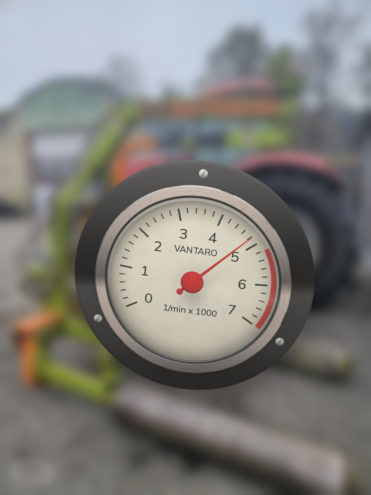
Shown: 4800 rpm
